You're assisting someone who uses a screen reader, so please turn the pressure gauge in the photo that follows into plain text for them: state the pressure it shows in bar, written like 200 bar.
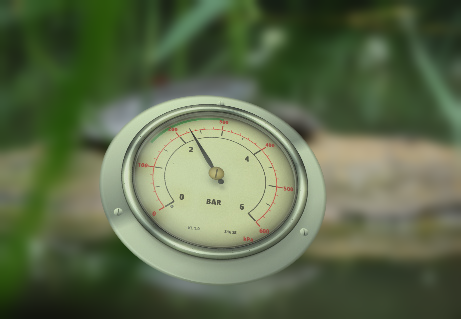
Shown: 2.25 bar
